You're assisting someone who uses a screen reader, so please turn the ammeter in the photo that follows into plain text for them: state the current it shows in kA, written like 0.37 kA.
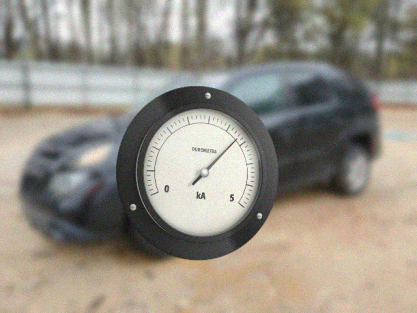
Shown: 3.3 kA
